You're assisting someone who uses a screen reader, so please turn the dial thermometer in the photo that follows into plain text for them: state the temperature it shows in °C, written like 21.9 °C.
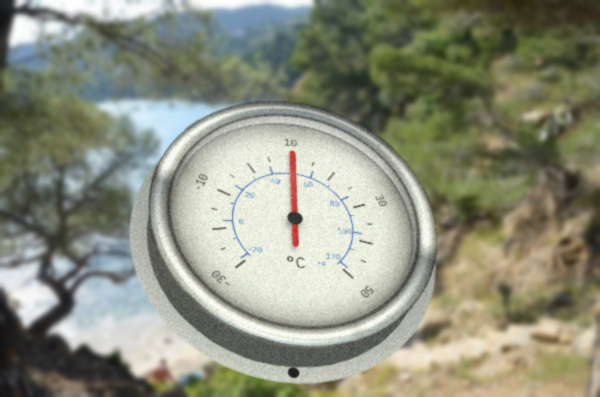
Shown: 10 °C
